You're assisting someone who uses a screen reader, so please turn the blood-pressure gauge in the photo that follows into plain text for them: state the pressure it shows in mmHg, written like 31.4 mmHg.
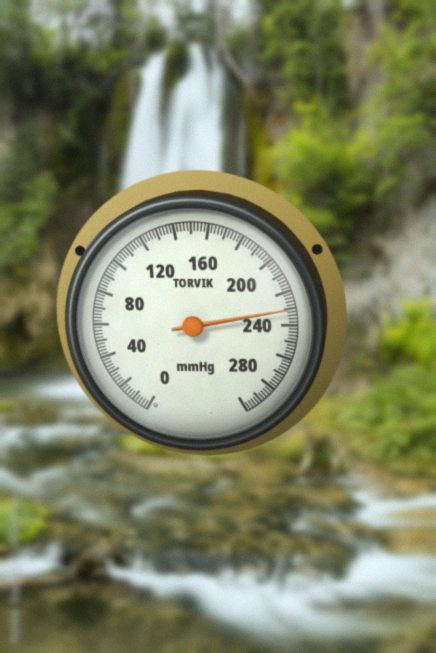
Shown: 230 mmHg
